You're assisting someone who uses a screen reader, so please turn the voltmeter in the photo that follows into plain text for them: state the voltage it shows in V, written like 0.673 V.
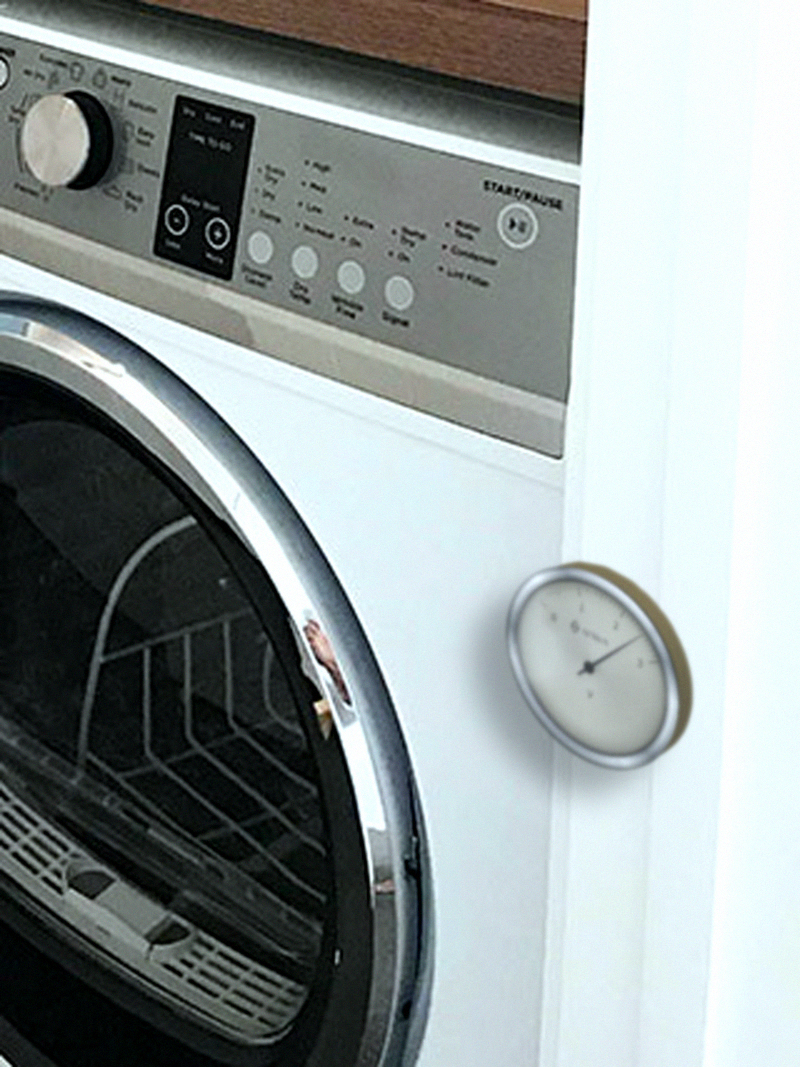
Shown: 2.5 V
